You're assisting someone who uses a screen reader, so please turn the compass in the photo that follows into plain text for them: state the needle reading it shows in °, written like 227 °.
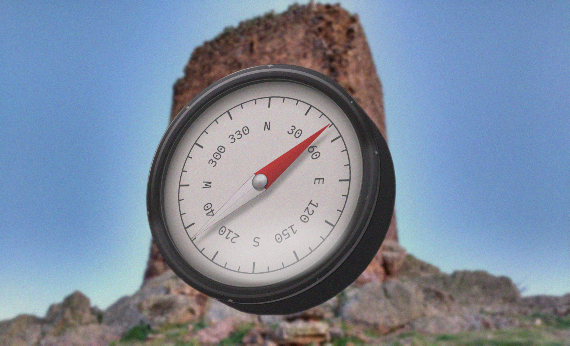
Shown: 50 °
